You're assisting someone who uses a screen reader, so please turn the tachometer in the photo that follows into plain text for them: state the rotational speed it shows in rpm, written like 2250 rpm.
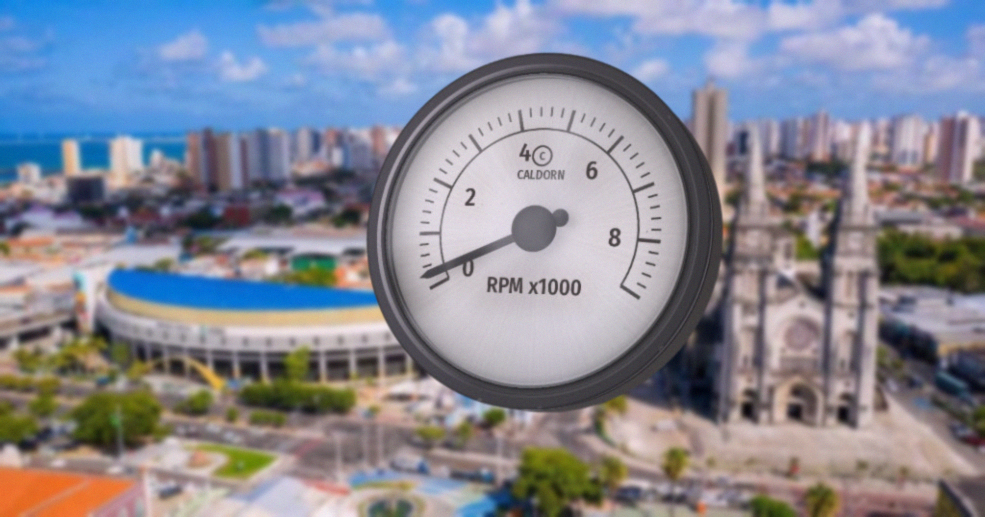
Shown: 200 rpm
